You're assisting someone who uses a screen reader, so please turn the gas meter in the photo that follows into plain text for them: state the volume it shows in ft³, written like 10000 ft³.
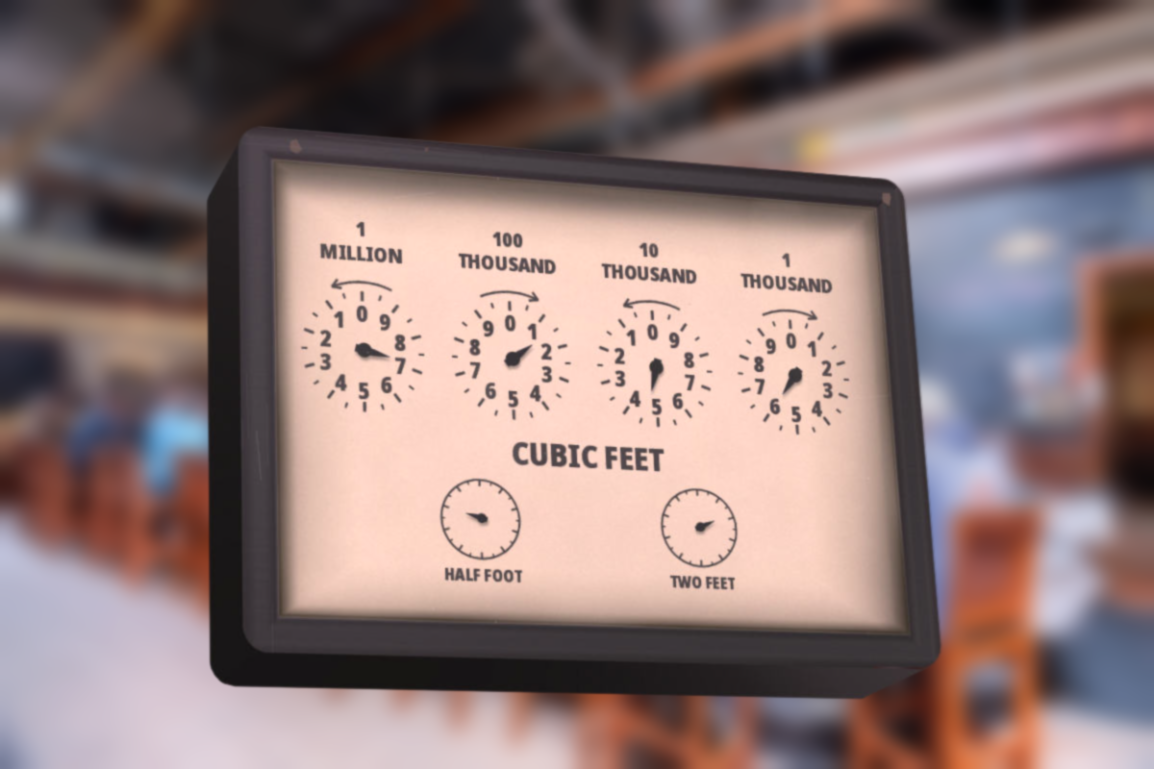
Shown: 714600 ft³
